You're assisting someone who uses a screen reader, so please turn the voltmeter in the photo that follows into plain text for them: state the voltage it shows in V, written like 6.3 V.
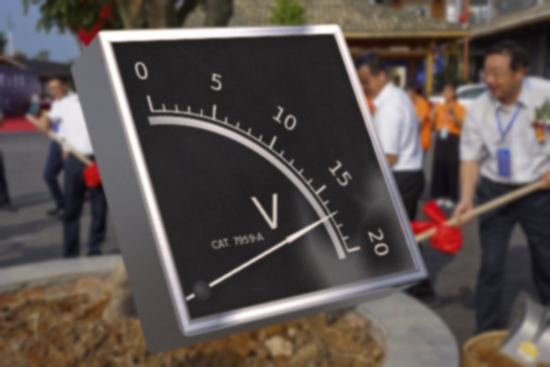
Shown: 17 V
